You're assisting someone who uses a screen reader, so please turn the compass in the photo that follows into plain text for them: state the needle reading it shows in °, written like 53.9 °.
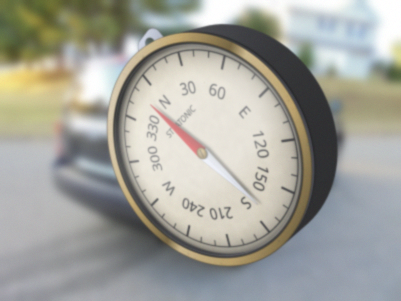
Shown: 350 °
